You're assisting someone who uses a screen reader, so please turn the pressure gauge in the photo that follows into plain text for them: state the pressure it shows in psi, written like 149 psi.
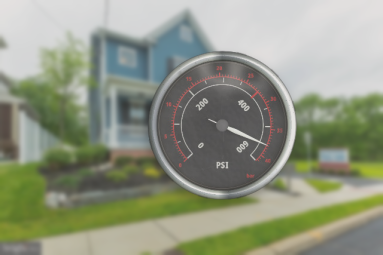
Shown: 550 psi
